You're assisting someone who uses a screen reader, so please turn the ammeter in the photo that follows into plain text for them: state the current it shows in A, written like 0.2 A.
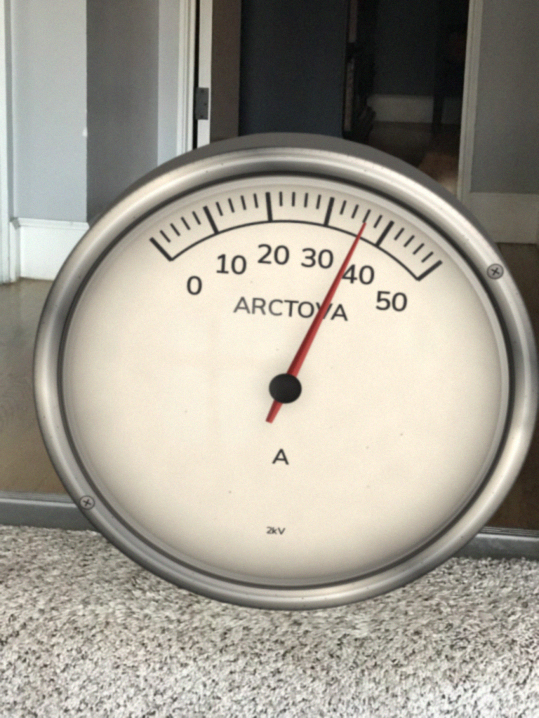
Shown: 36 A
